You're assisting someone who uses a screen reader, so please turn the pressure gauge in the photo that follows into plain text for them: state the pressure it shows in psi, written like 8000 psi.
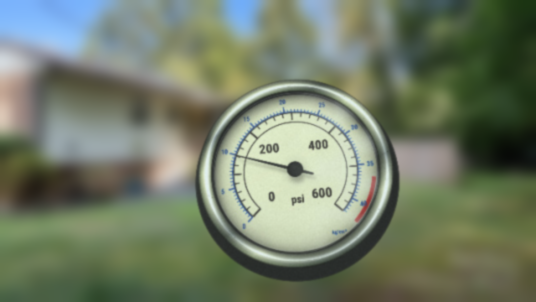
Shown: 140 psi
